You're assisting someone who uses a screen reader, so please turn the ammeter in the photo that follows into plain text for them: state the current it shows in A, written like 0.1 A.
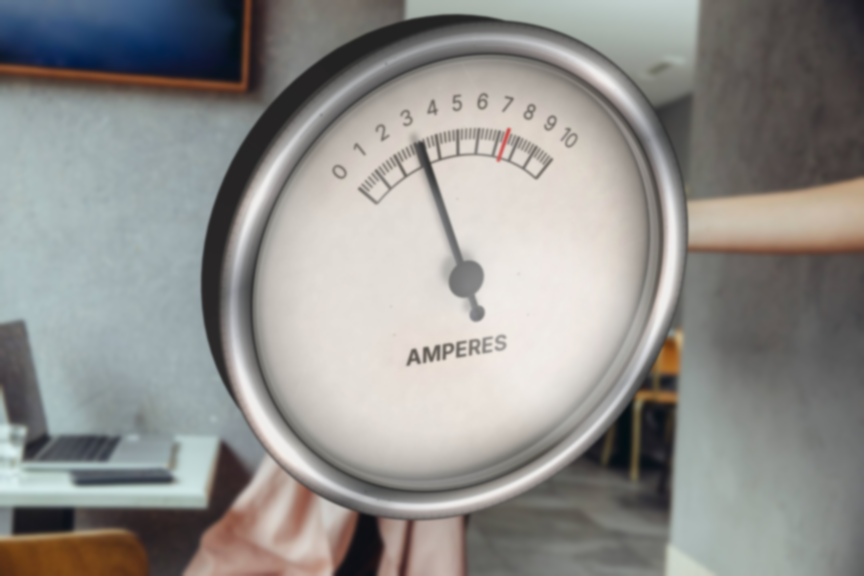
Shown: 3 A
